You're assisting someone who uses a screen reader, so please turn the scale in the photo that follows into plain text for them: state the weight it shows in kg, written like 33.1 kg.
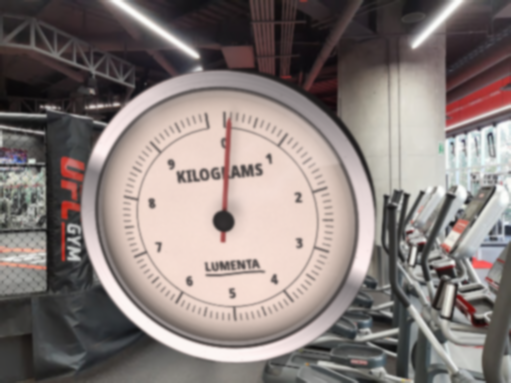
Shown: 0.1 kg
